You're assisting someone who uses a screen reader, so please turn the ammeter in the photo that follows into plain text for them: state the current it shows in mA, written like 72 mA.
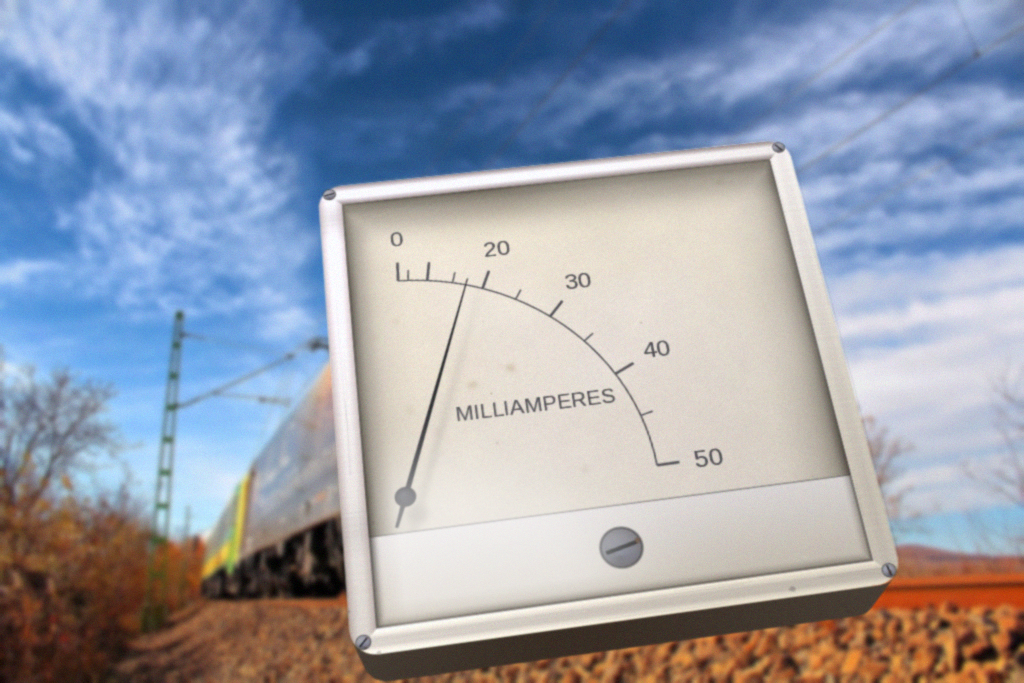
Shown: 17.5 mA
